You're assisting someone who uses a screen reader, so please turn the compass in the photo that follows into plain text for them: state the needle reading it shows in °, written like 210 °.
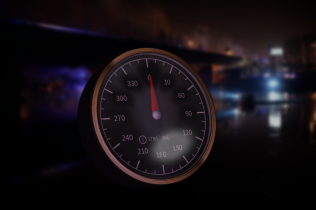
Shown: 0 °
